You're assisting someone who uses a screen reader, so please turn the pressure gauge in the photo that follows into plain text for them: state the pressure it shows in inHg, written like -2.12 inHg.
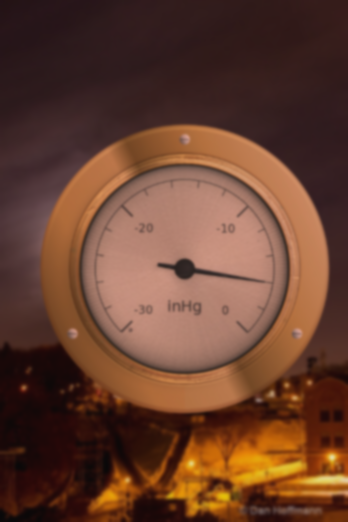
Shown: -4 inHg
